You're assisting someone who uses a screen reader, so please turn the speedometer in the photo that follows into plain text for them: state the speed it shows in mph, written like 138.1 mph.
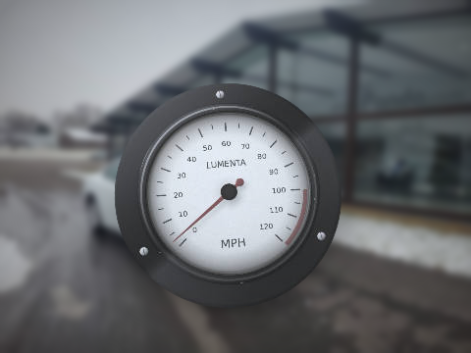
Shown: 2.5 mph
